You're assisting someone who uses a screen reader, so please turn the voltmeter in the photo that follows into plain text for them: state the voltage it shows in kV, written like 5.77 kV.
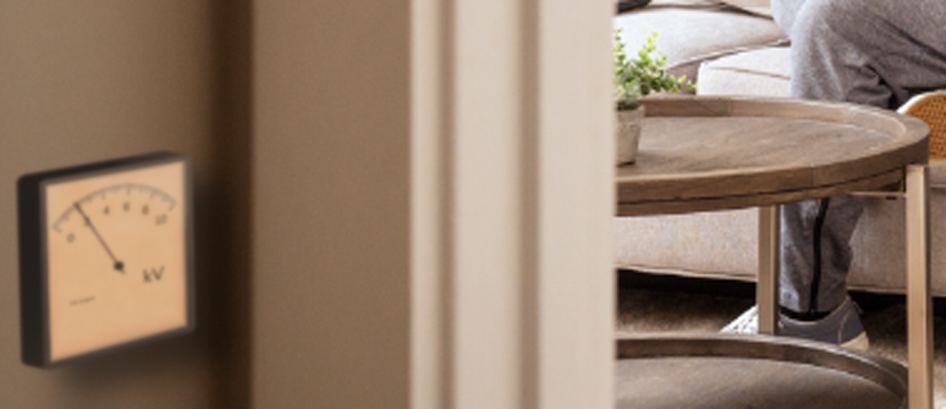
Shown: 2 kV
